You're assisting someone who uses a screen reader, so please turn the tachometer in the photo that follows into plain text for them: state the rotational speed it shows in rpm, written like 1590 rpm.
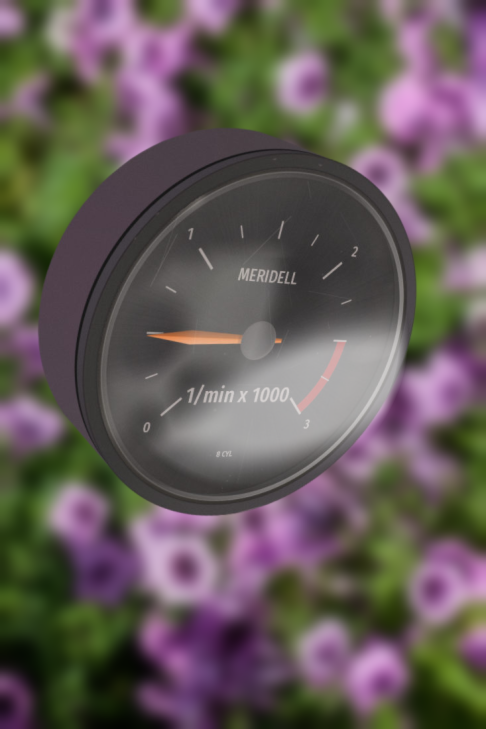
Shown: 500 rpm
